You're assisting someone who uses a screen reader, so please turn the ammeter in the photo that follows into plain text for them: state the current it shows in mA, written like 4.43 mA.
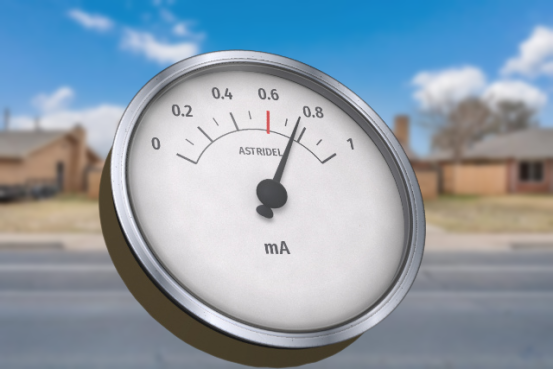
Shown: 0.75 mA
